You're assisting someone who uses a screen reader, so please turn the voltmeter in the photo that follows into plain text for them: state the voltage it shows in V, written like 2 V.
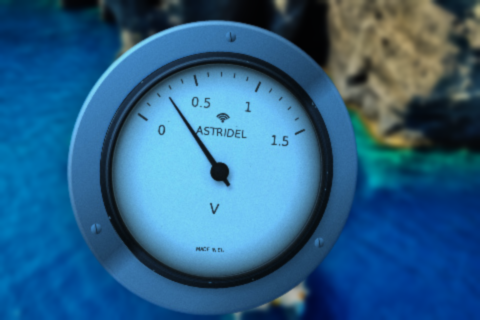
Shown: 0.25 V
